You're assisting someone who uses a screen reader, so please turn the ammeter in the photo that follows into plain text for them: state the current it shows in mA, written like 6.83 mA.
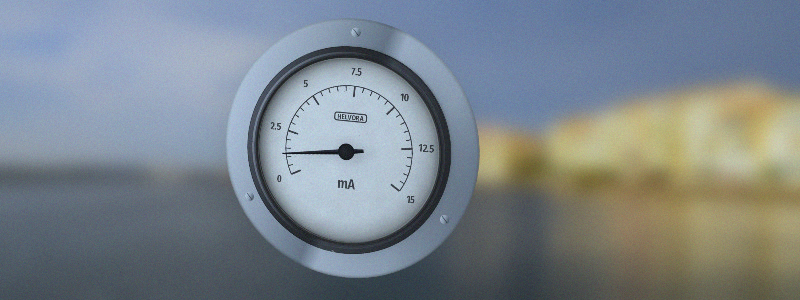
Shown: 1.25 mA
